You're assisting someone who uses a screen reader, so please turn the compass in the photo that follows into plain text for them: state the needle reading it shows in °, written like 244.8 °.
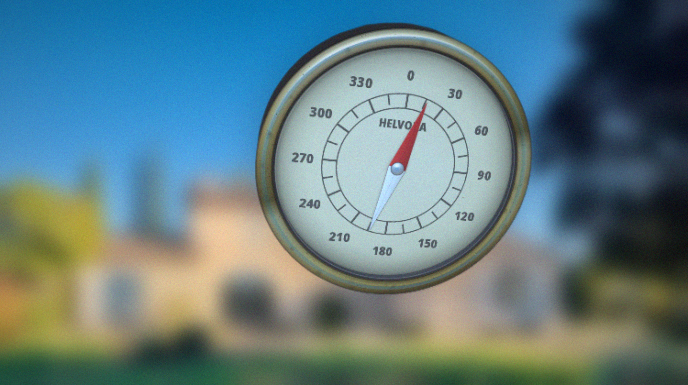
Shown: 15 °
